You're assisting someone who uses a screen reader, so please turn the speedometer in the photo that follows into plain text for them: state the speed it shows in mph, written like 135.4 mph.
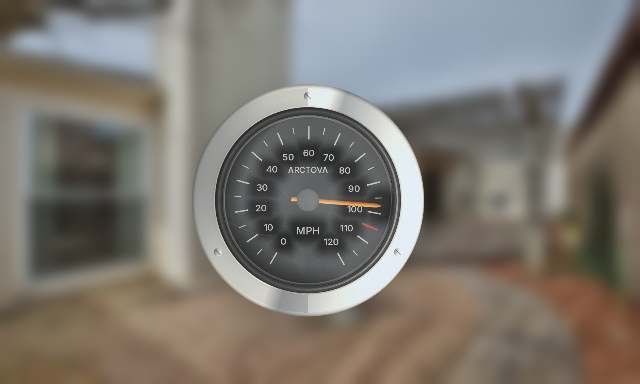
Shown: 97.5 mph
